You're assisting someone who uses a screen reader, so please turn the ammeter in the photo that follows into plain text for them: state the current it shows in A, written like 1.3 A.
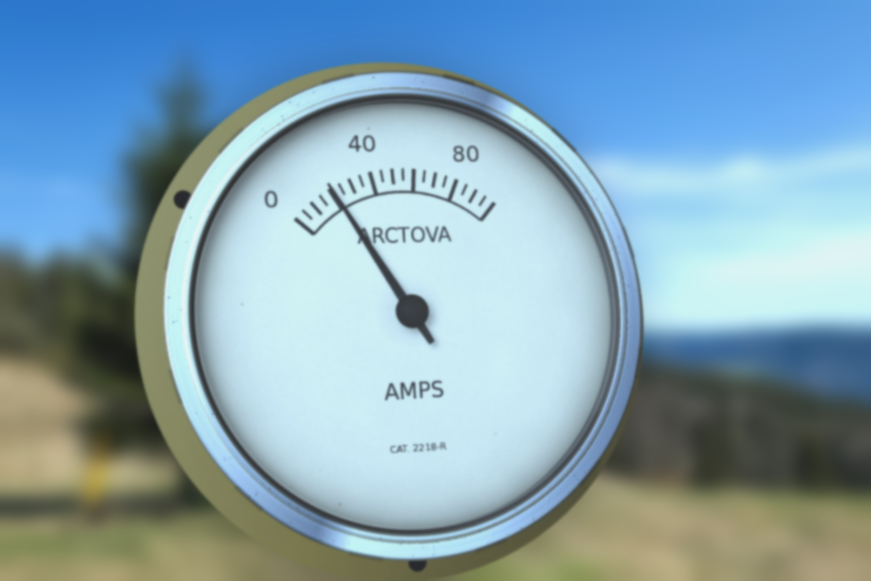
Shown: 20 A
